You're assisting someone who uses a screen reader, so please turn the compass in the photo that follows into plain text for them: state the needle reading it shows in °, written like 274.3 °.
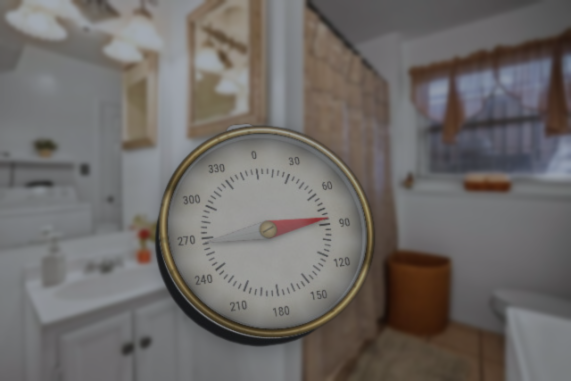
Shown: 85 °
